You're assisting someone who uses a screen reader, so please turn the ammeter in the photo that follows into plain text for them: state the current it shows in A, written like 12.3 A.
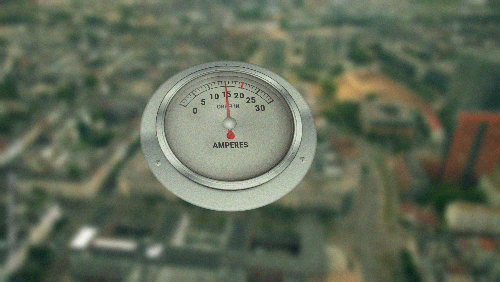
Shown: 15 A
